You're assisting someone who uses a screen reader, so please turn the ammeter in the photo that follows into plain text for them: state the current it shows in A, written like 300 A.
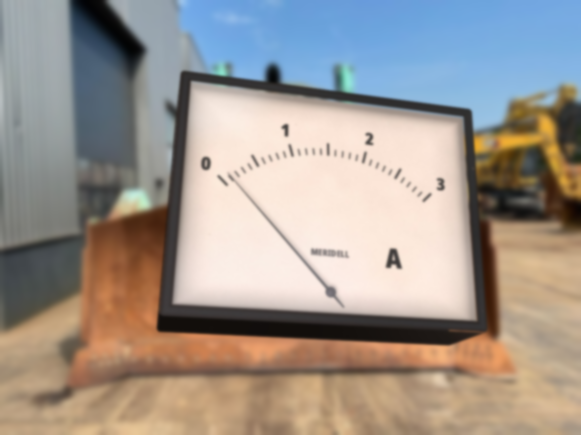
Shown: 0.1 A
